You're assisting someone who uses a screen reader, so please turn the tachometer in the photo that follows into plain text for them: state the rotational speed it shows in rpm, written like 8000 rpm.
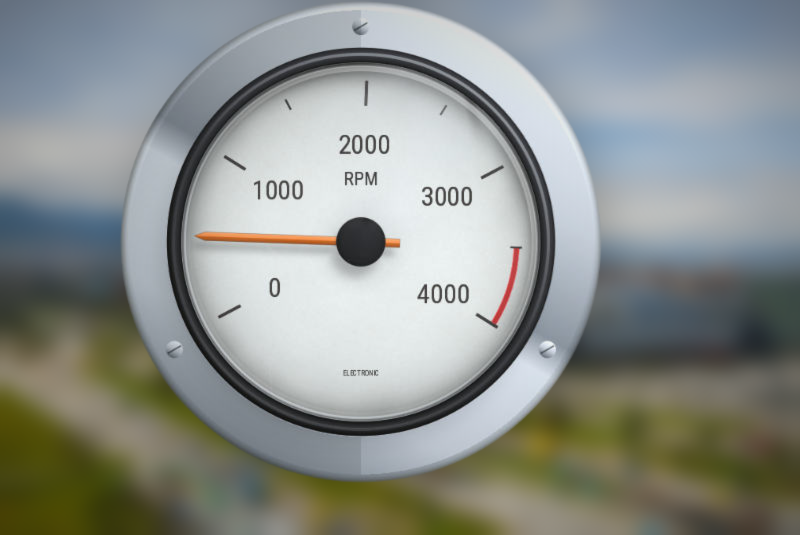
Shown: 500 rpm
